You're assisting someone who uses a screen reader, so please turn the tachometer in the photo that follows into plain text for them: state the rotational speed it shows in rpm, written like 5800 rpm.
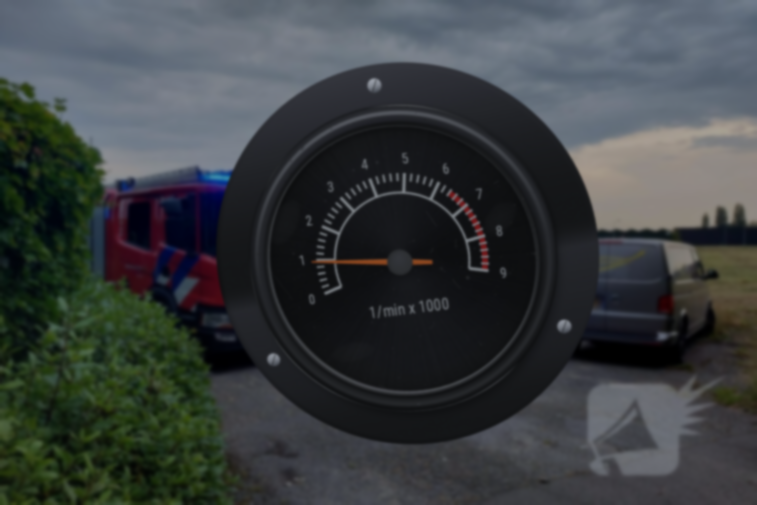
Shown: 1000 rpm
